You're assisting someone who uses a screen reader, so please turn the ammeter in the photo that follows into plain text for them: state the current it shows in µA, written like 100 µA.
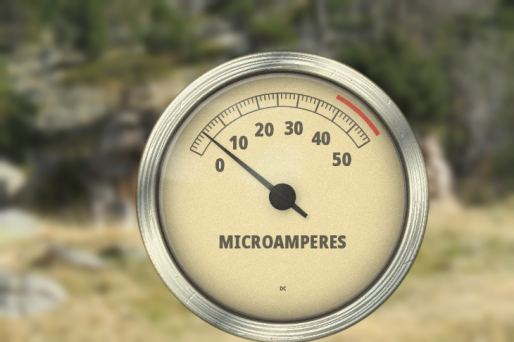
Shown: 5 µA
